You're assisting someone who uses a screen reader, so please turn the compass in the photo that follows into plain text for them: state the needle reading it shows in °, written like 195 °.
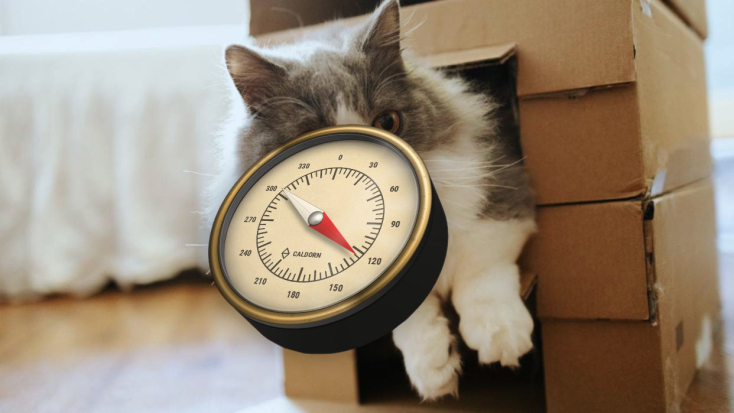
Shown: 125 °
